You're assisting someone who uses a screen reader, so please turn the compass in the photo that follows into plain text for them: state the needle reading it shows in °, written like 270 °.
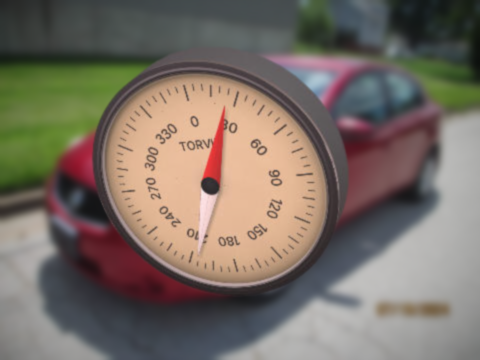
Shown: 25 °
